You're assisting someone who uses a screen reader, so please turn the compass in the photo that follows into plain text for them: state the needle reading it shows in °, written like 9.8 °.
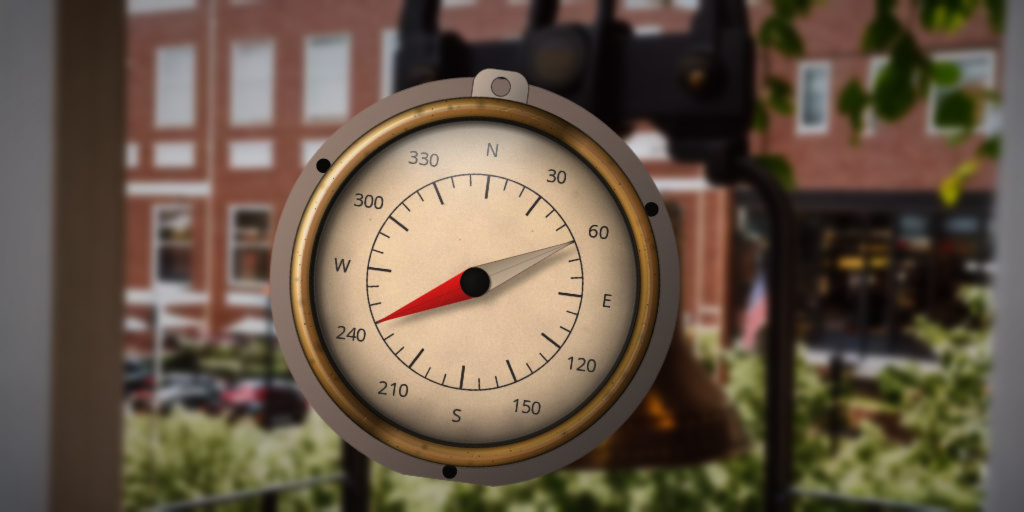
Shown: 240 °
